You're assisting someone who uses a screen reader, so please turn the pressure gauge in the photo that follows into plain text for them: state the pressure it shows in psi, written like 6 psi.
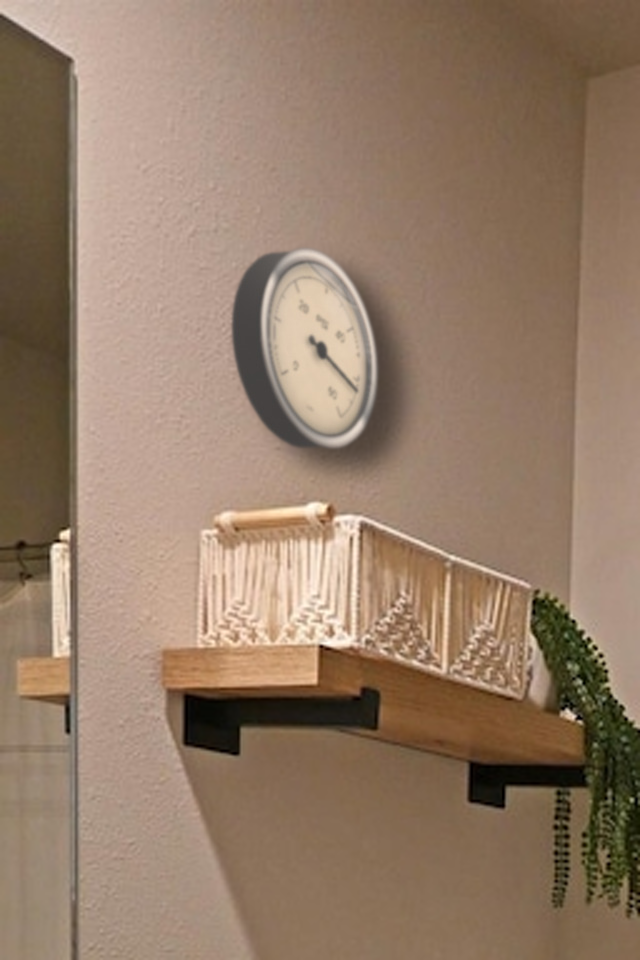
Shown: 52.5 psi
